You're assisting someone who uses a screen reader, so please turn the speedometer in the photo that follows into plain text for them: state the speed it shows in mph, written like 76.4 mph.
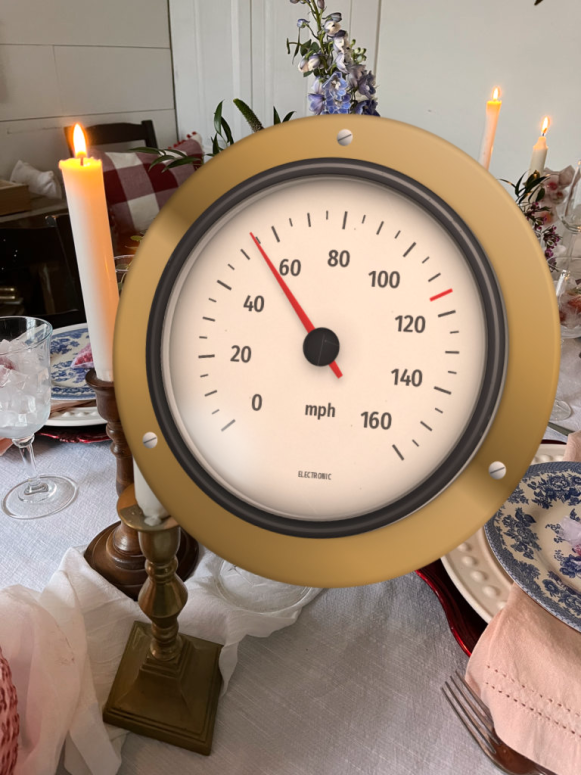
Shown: 55 mph
